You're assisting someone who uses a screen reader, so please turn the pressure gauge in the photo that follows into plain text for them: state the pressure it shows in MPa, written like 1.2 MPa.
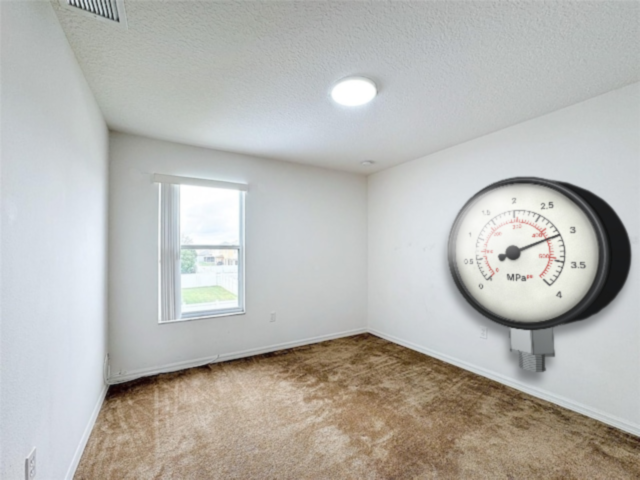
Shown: 3 MPa
